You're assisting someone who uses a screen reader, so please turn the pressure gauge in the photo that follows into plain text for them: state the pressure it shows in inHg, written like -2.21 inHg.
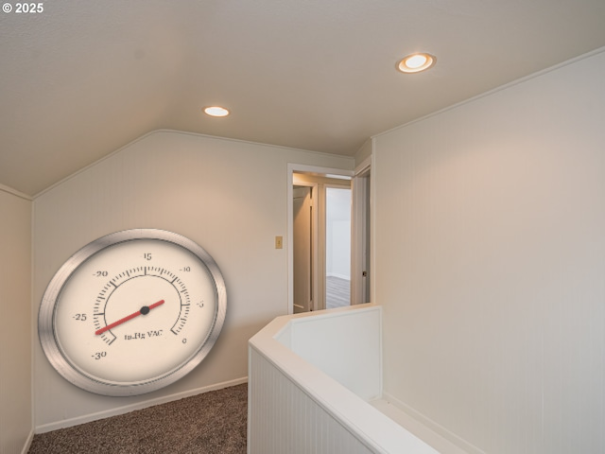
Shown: -27.5 inHg
